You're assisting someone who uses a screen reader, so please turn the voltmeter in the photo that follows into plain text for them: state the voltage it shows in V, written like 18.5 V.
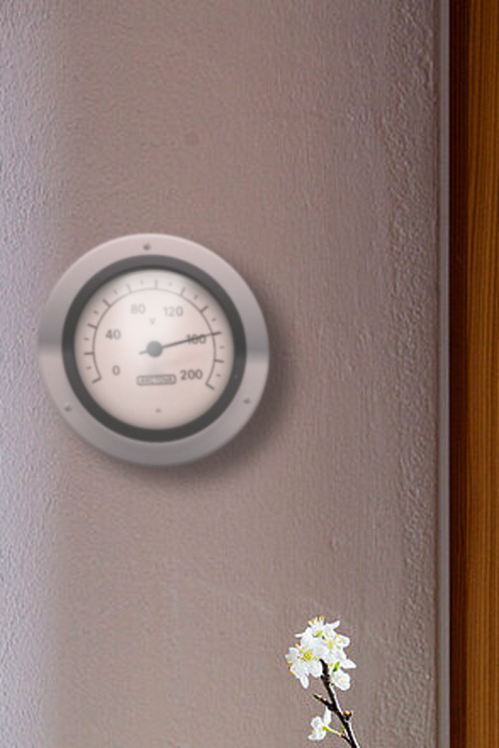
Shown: 160 V
